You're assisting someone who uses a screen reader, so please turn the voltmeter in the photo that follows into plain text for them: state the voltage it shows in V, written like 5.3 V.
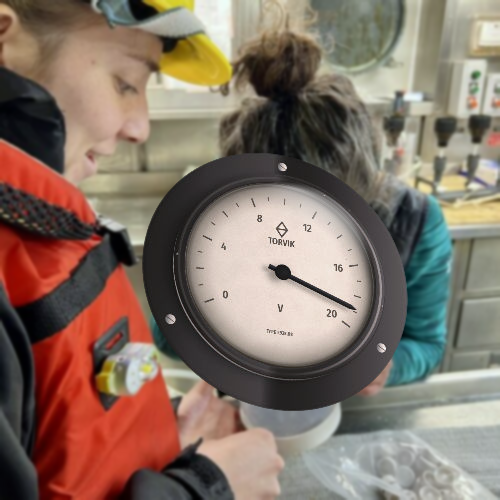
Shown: 19 V
